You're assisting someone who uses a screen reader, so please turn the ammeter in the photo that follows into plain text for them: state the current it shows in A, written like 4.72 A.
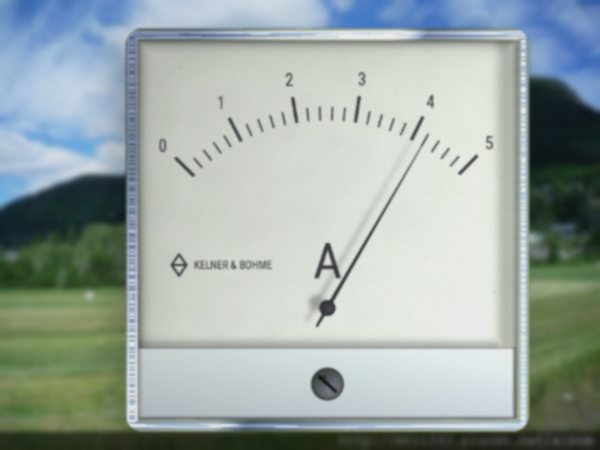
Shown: 4.2 A
